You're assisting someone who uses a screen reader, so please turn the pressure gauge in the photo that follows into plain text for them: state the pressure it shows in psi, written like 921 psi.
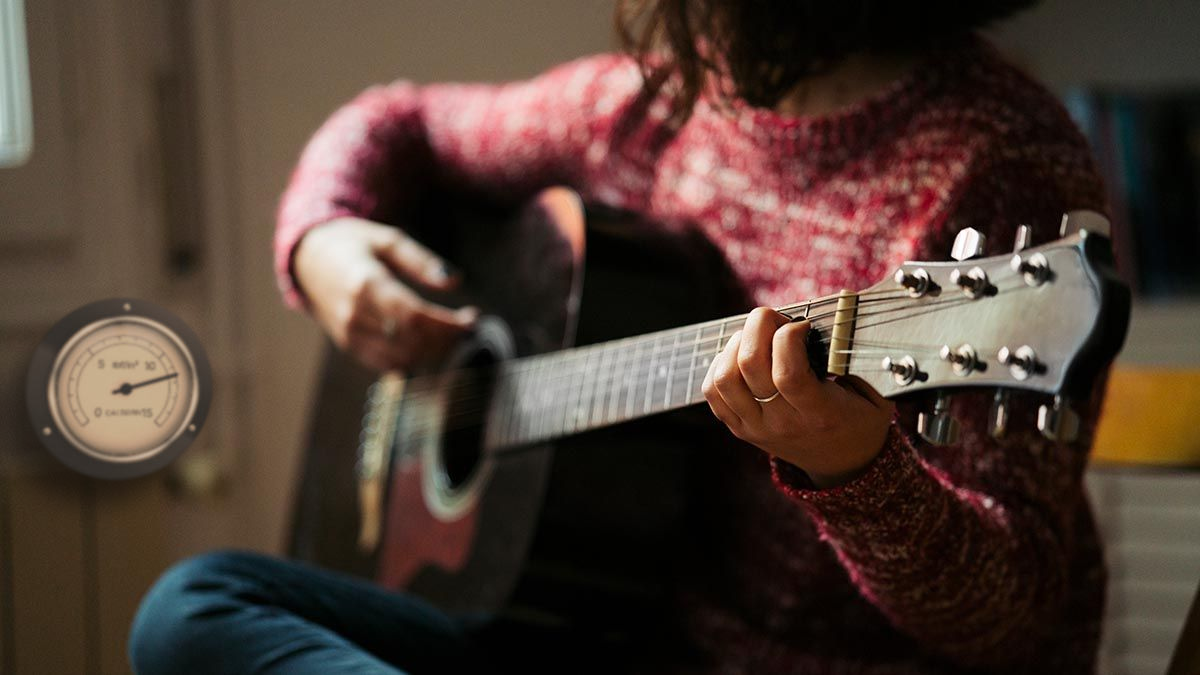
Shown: 11.5 psi
